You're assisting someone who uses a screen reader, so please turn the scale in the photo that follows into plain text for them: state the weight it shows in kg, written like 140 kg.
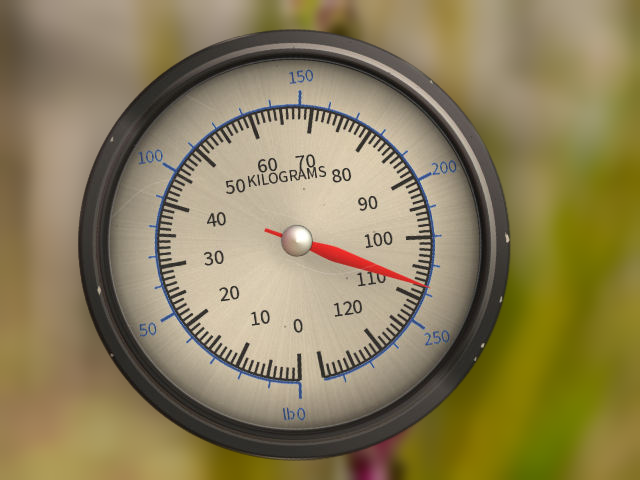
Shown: 108 kg
